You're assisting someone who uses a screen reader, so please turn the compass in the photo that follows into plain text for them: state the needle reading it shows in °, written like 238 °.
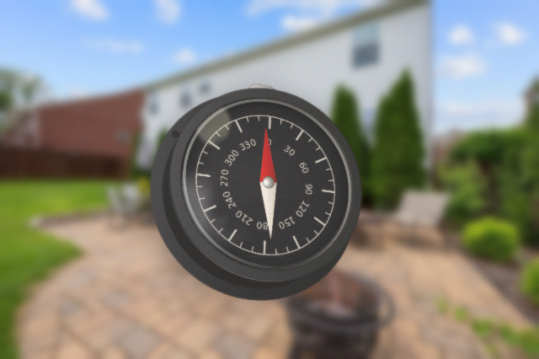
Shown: 355 °
